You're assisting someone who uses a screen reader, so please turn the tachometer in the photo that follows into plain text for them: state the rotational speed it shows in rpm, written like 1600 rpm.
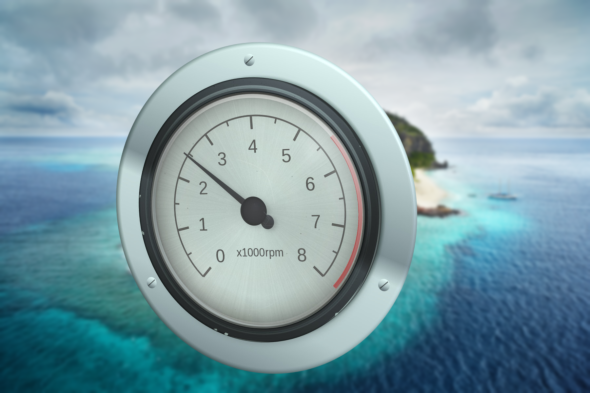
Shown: 2500 rpm
